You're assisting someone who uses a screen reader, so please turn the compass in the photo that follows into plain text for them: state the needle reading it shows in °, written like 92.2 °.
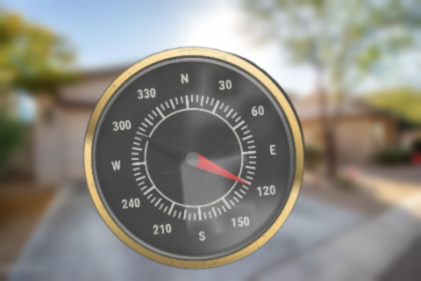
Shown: 120 °
